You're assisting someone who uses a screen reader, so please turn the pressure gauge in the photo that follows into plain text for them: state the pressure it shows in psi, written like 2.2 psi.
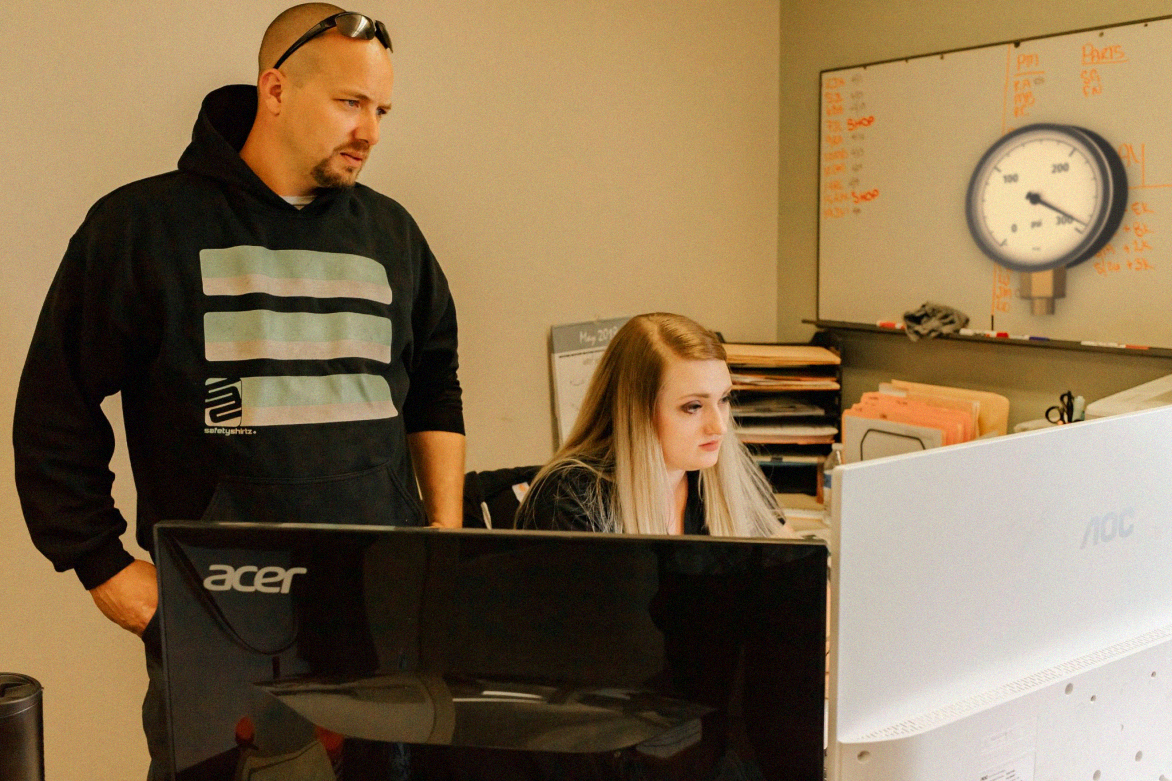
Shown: 290 psi
